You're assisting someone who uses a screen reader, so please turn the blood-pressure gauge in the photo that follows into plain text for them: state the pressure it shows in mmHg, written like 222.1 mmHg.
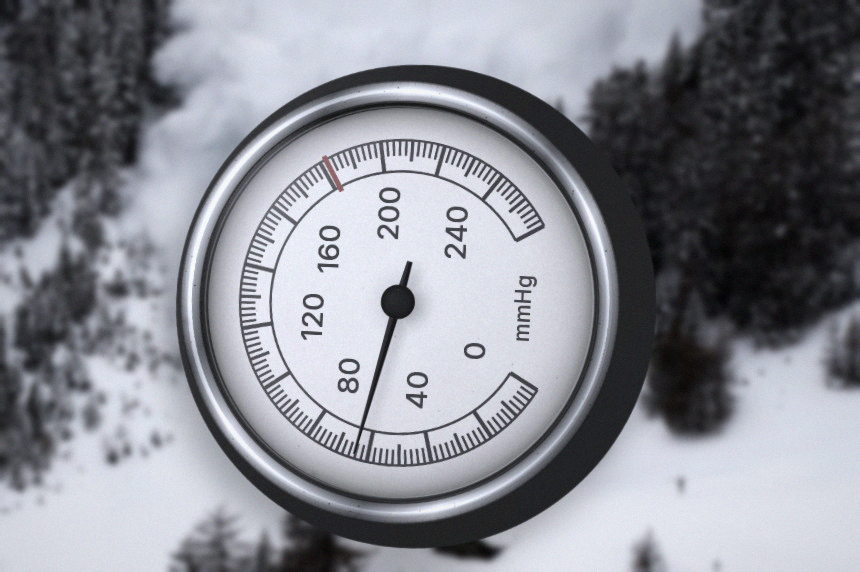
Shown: 64 mmHg
